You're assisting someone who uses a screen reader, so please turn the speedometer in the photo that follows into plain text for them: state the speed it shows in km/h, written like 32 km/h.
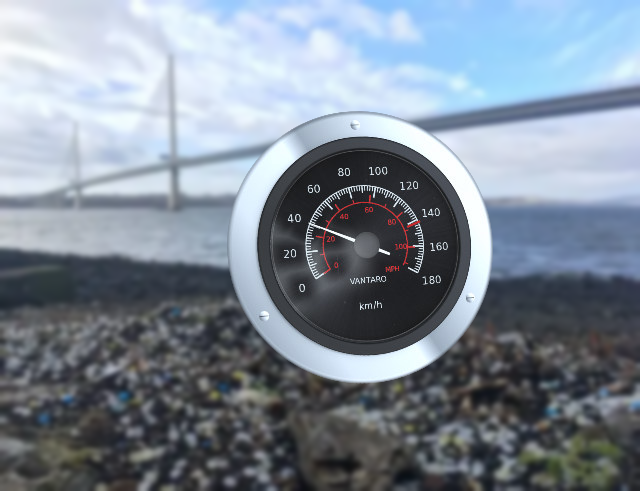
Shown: 40 km/h
